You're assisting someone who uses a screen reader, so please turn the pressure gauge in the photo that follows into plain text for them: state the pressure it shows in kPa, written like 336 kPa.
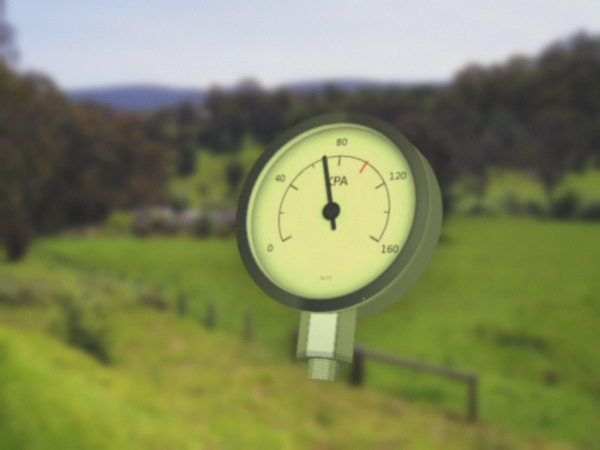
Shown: 70 kPa
